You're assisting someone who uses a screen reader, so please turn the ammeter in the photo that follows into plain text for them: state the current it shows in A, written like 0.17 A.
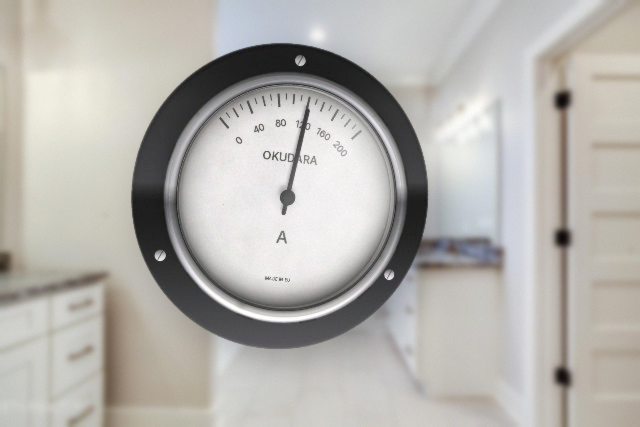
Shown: 120 A
